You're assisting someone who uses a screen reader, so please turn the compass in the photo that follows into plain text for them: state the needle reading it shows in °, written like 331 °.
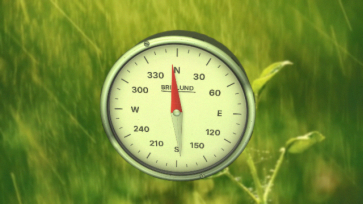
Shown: 355 °
